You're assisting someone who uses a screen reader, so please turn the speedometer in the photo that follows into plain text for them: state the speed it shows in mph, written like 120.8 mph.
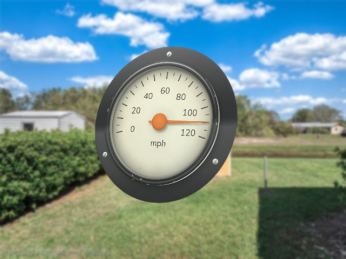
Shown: 110 mph
